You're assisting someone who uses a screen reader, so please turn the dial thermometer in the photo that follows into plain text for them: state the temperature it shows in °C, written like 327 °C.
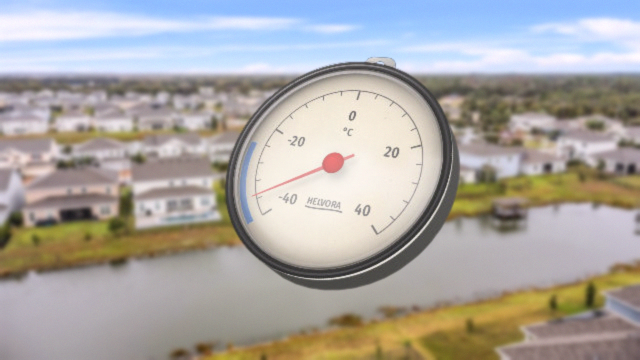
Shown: -36 °C
